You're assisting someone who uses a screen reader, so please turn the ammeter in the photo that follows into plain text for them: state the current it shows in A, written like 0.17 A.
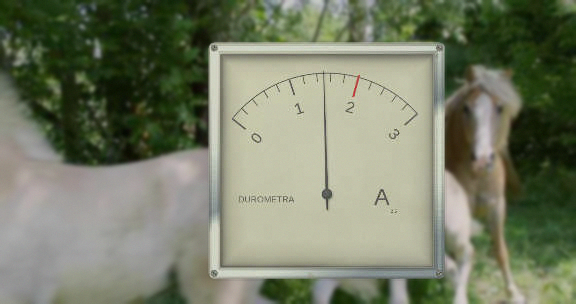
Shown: 1.5 A
